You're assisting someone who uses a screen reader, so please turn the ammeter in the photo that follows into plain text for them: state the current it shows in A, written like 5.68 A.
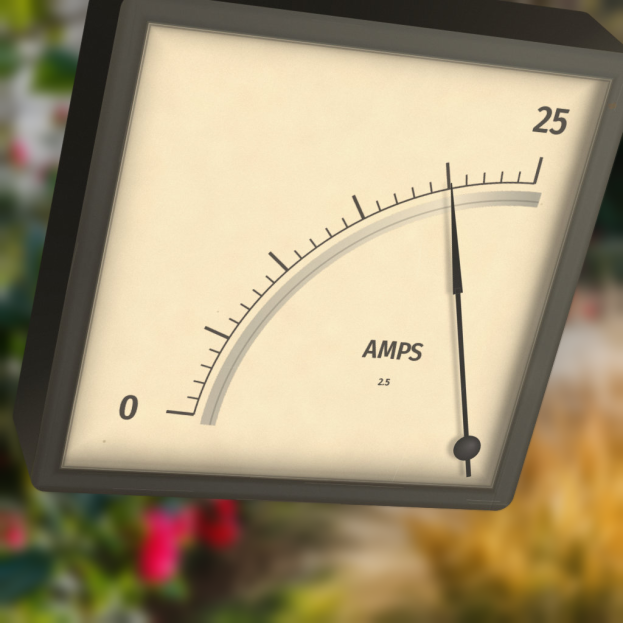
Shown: 20 A
